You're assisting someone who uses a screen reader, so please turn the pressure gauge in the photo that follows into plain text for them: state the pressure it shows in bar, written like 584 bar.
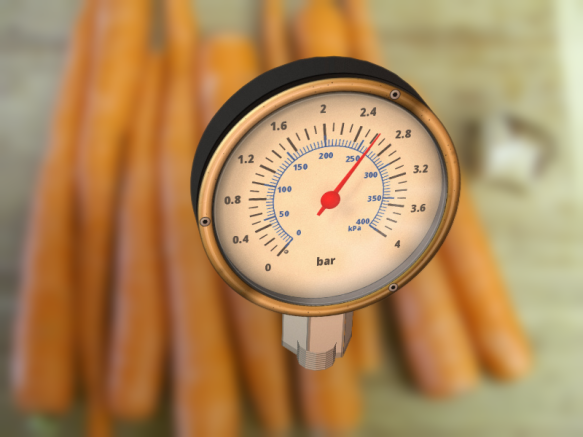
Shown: 2.6 bar
